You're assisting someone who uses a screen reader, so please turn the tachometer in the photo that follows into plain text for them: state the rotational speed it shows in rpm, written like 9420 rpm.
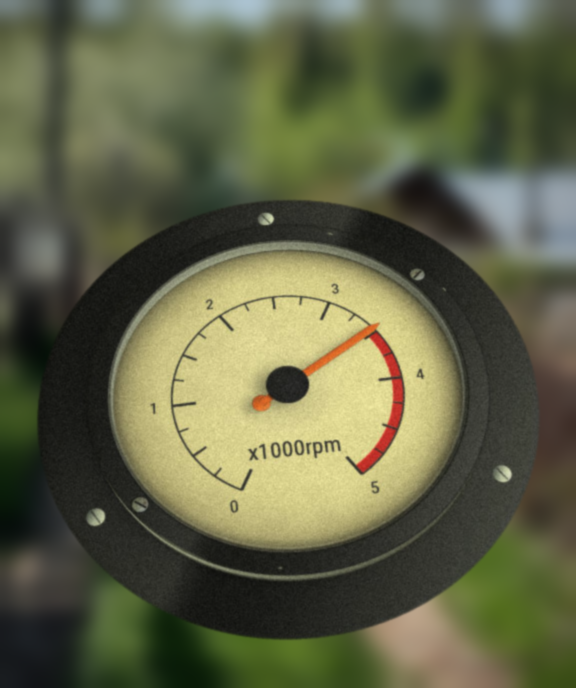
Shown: 3500 rpm
